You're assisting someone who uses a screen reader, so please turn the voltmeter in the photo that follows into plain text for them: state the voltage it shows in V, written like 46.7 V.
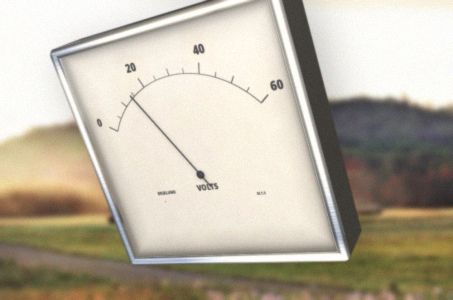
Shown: 15 V
